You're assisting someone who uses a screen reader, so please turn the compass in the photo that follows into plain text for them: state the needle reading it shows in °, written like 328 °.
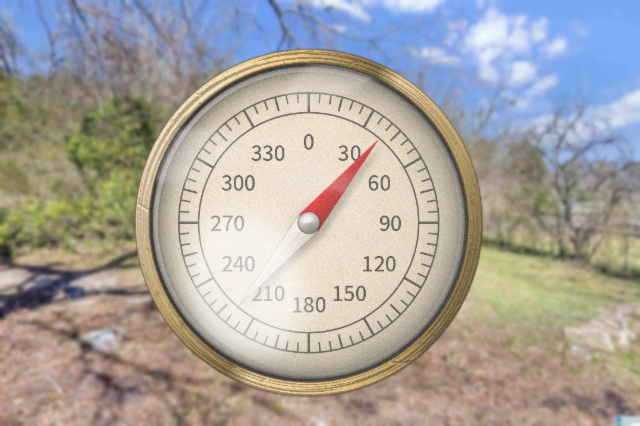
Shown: 40 °
